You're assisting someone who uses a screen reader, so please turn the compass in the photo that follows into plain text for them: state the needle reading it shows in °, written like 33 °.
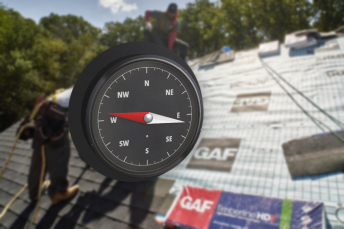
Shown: 280 °
